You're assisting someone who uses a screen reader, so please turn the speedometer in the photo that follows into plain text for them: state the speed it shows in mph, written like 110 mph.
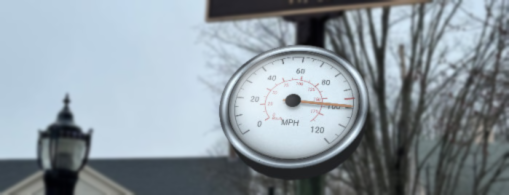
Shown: 100 mph
